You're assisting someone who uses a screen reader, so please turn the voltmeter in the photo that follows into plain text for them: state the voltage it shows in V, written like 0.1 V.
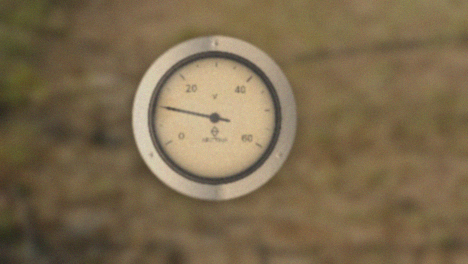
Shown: 10 V
